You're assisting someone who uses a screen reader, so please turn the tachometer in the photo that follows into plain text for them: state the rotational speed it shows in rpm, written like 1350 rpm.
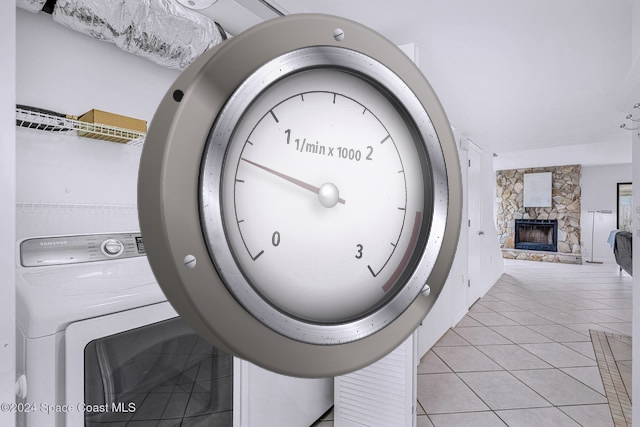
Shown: 625 rpm
